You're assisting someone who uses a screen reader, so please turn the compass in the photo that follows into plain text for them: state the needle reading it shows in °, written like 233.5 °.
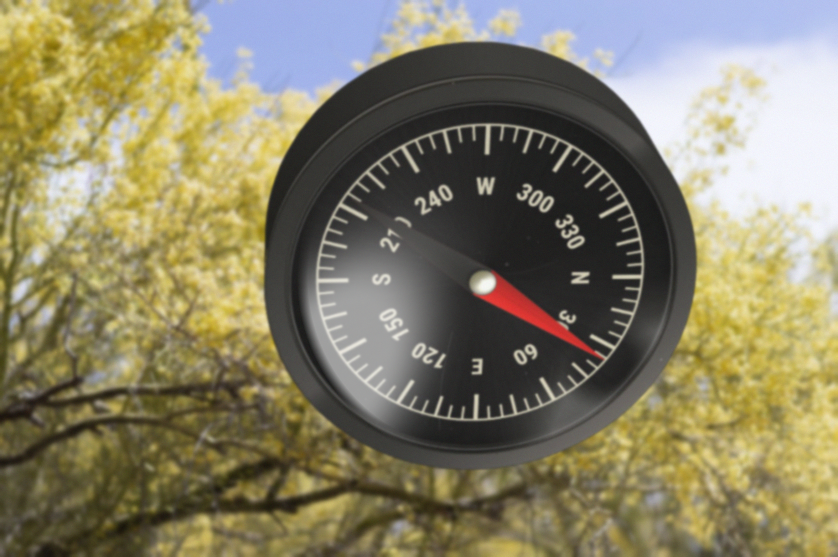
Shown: 35 °
